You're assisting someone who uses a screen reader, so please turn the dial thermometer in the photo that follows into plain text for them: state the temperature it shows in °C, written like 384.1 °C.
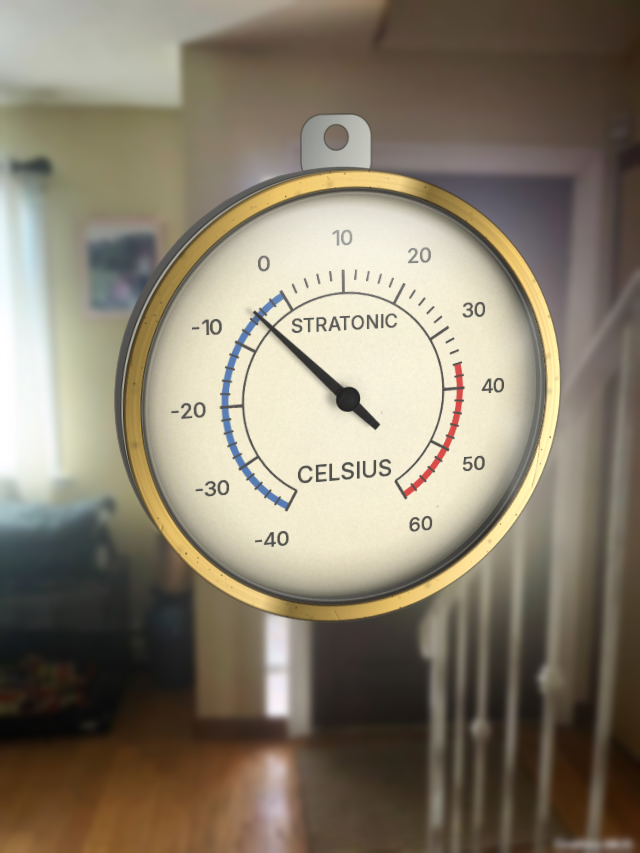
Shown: -5 °C
